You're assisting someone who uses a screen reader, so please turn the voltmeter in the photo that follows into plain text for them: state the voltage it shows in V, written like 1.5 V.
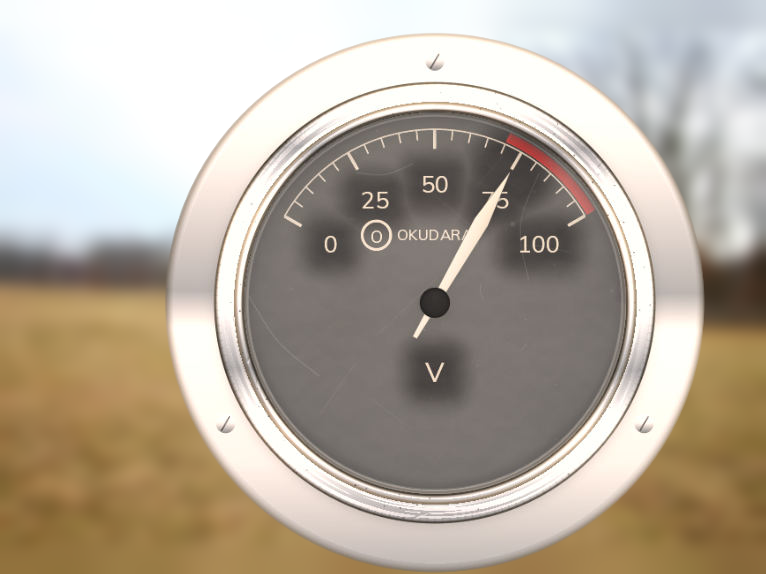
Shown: 75 V
